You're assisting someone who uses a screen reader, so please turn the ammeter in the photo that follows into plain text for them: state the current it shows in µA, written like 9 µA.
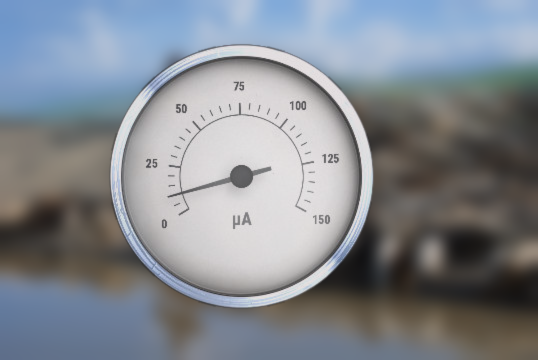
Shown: 10 µA
